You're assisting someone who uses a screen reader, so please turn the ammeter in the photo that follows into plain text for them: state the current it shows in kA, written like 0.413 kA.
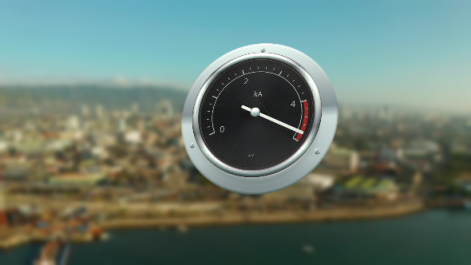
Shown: 4.8 kA
